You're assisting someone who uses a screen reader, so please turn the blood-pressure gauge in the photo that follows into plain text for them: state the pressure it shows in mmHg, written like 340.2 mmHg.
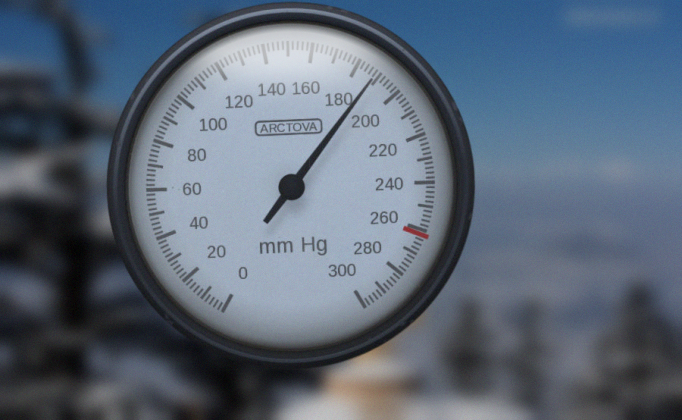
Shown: 188 mmHg
